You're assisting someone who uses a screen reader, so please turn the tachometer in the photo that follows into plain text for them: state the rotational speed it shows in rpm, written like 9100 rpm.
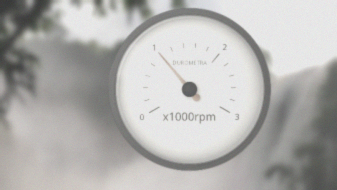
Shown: 1000 rpm
